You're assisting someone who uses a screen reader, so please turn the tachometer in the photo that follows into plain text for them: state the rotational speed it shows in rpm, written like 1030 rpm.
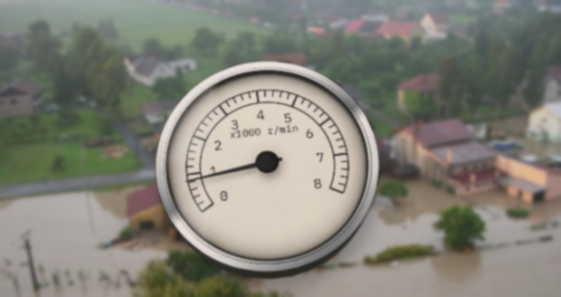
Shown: 800 rpm
